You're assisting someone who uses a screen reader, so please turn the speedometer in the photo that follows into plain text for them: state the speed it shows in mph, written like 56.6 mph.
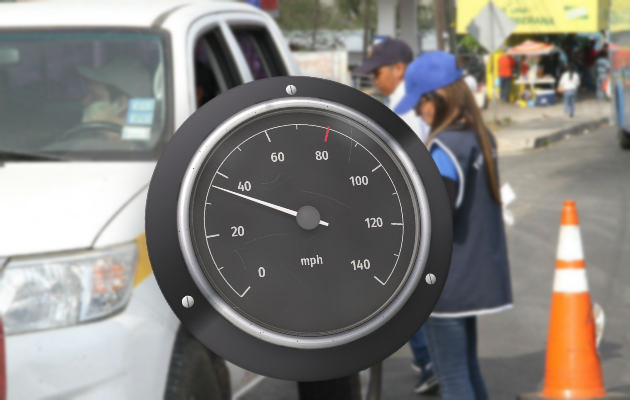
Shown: 35 mph
